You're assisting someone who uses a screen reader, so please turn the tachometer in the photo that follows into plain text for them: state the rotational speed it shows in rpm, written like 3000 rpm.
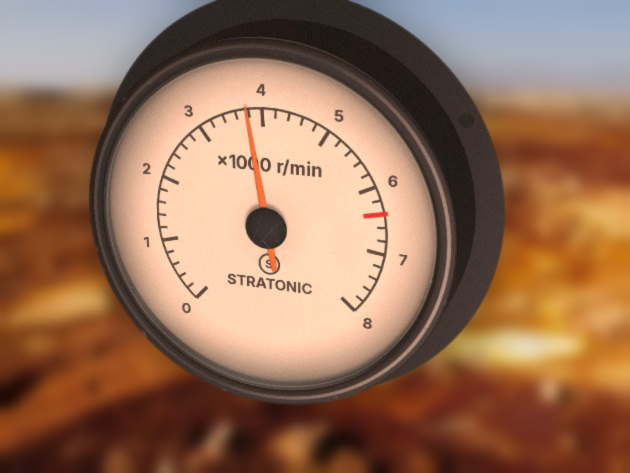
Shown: 3800 rpm
